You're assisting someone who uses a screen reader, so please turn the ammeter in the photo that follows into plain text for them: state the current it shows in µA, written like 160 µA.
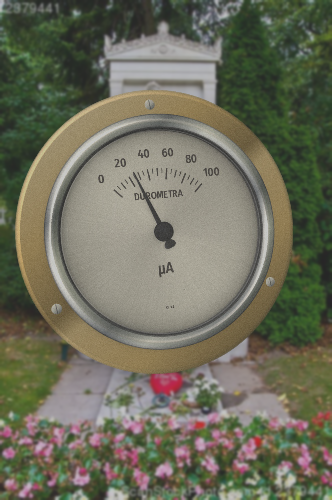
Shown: 25 µA
